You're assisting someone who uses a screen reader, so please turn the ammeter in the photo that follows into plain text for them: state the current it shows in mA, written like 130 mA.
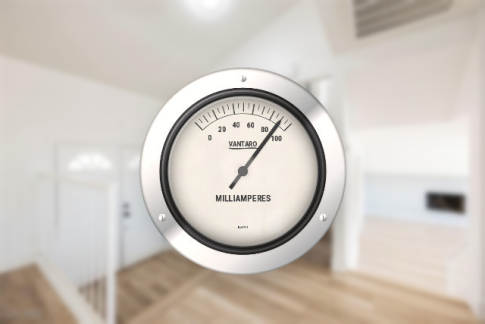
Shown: 90 mA
